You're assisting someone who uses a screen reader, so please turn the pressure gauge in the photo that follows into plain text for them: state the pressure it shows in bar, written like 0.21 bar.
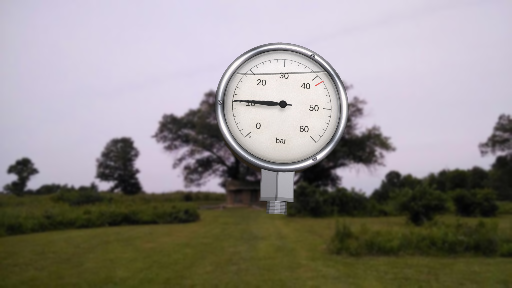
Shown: 10 bar
